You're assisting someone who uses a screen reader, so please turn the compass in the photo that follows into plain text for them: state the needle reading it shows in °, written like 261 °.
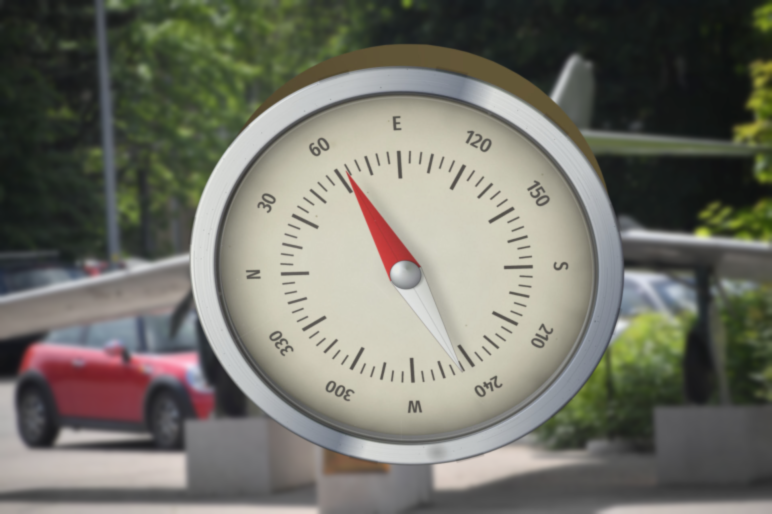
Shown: 65 °
